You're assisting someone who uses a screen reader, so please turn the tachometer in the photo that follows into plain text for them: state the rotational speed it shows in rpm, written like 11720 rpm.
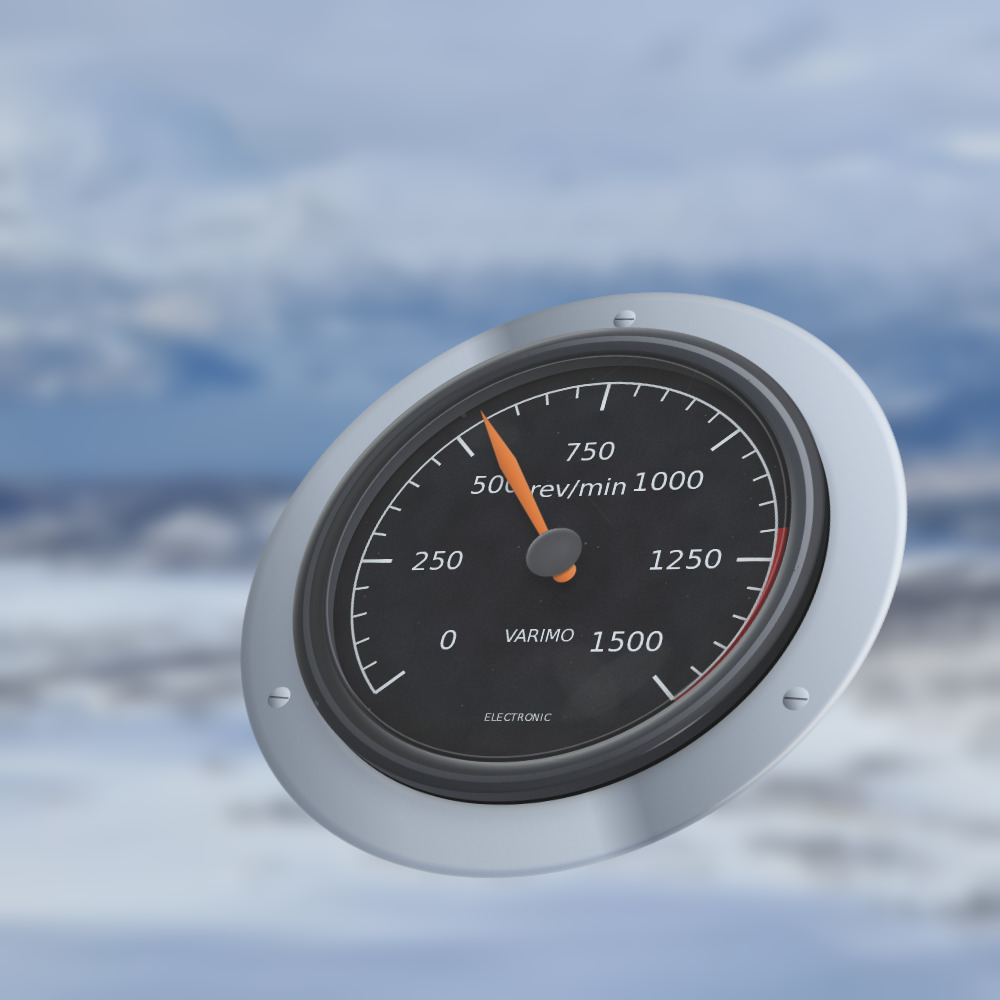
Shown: 550 rpm
